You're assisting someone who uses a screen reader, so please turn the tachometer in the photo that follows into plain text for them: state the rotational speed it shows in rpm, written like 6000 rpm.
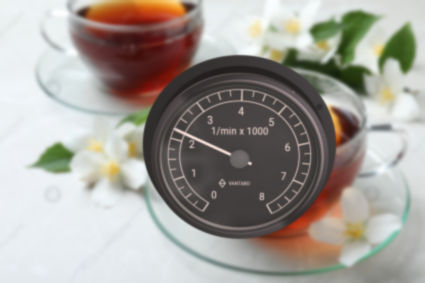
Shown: 2250 rpm
